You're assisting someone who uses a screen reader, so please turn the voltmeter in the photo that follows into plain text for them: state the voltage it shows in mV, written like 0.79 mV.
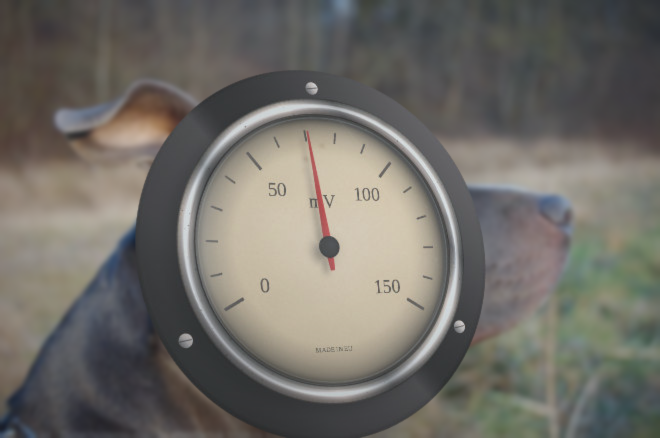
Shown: 70 mV
